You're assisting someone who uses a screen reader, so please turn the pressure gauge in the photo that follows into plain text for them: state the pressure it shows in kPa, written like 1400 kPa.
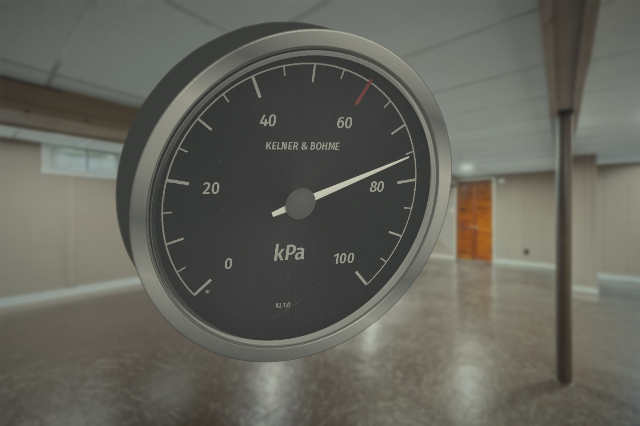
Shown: 75 kPa
